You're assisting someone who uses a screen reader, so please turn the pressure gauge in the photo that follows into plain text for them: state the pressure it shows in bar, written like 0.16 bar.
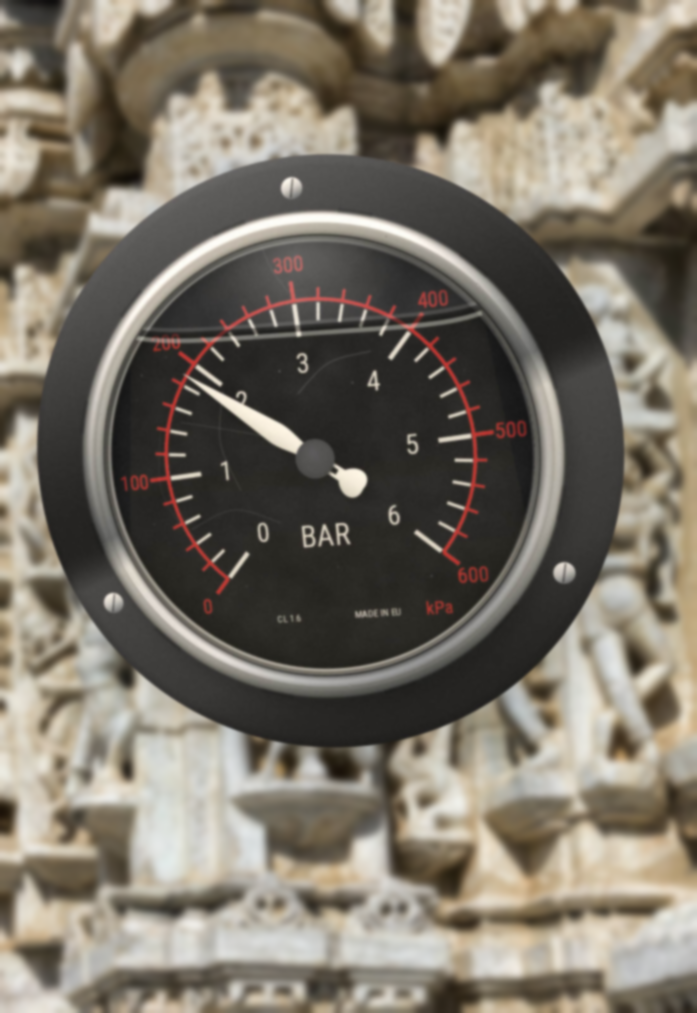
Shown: 1.9 bar
